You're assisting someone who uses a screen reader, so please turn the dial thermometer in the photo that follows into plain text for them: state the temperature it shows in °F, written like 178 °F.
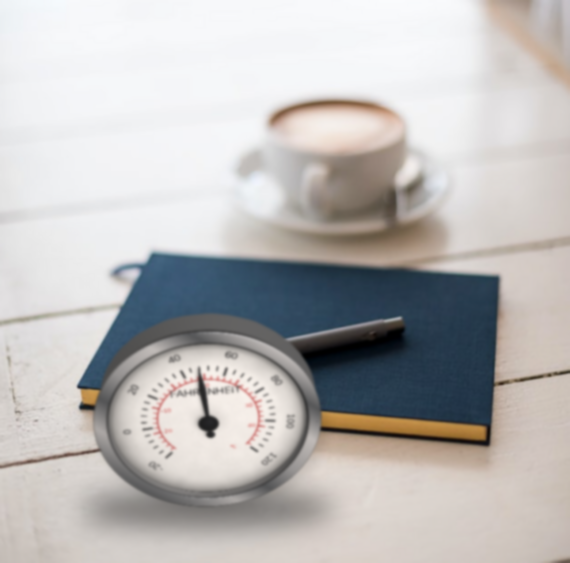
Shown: 48 °F
